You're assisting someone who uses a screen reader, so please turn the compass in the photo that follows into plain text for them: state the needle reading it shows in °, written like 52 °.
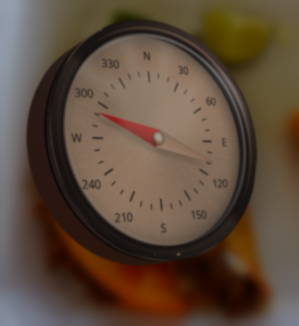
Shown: 290 °
